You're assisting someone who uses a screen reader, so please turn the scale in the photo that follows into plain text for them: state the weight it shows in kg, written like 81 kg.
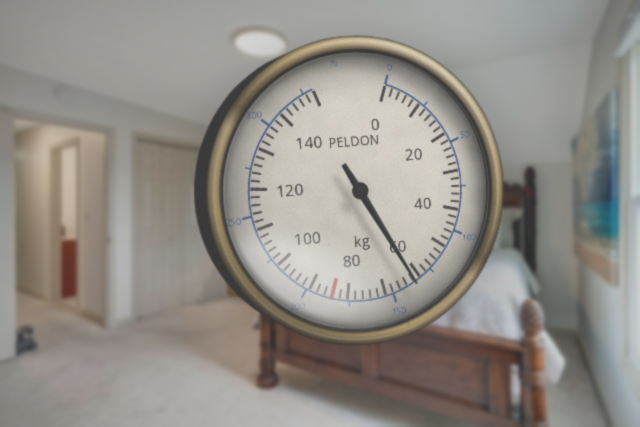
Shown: 62 kg
